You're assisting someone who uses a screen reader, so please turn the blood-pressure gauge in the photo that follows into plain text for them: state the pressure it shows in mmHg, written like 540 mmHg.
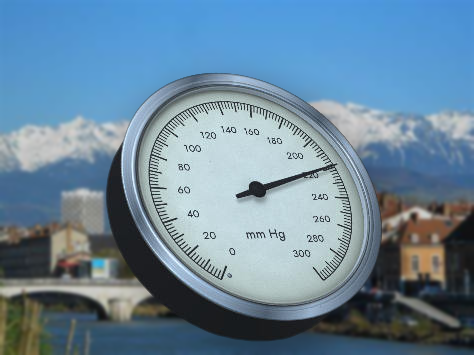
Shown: 220 mmHg
